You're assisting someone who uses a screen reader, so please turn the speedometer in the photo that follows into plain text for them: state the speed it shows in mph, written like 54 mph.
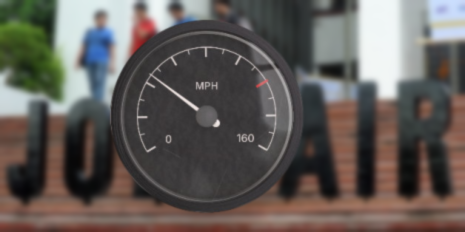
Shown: 45 mph
